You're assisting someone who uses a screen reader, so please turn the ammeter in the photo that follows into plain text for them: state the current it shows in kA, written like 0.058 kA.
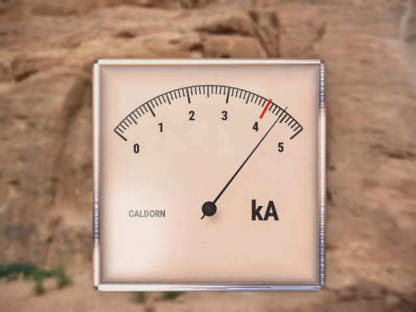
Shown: 4.4 kA
